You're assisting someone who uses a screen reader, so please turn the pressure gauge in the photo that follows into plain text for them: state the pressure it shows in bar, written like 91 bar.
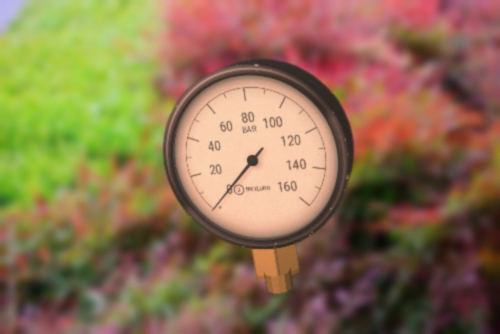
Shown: 0 bar
